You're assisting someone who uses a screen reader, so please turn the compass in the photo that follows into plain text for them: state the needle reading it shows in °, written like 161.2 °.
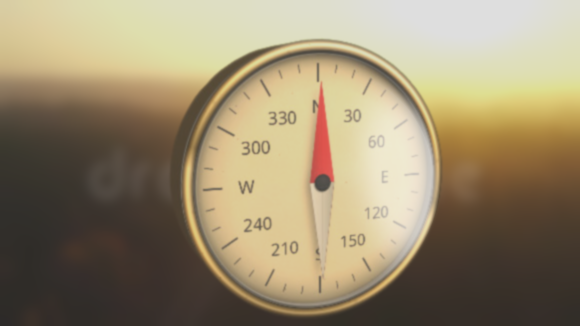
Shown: 0 °
